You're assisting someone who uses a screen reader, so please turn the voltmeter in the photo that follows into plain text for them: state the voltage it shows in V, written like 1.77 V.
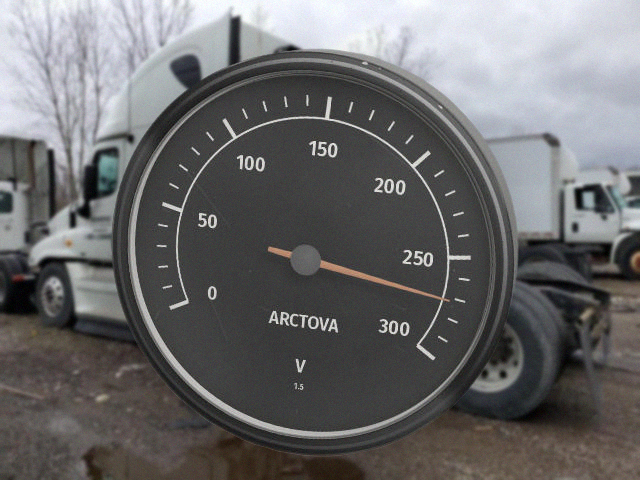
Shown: 270 V
